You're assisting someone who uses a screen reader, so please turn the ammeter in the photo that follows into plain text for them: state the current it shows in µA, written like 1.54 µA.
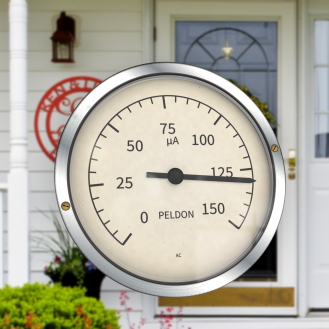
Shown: 130 µA
